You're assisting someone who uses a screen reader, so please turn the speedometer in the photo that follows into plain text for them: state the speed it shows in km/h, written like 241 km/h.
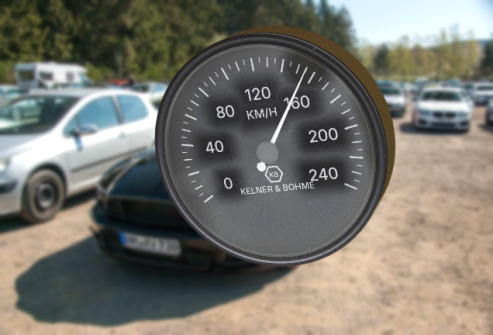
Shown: 155 km/h
